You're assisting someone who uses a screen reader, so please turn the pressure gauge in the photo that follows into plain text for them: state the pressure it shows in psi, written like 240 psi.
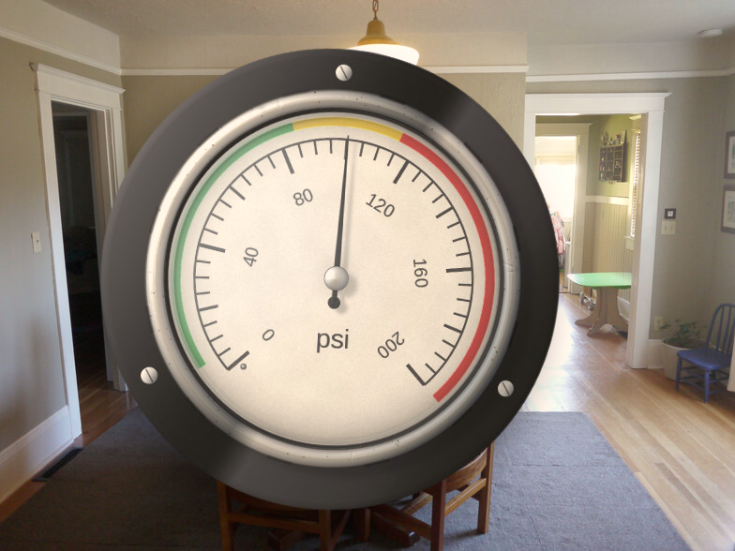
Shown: 100 psi
